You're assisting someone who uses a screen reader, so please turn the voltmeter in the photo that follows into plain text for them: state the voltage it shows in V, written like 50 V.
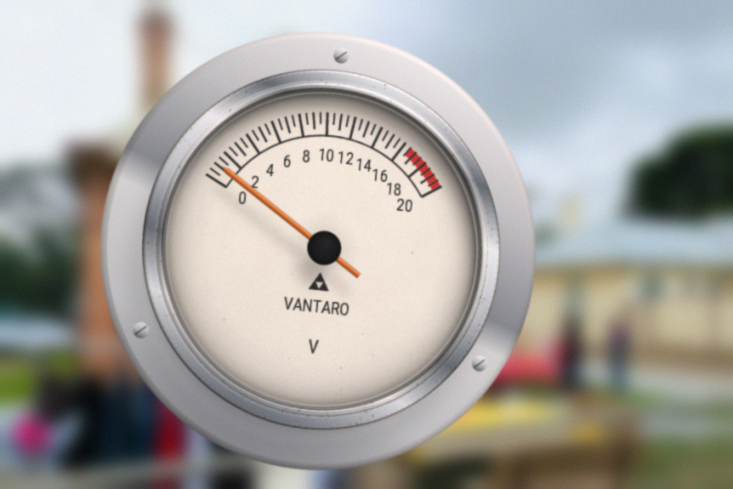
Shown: 1 V
